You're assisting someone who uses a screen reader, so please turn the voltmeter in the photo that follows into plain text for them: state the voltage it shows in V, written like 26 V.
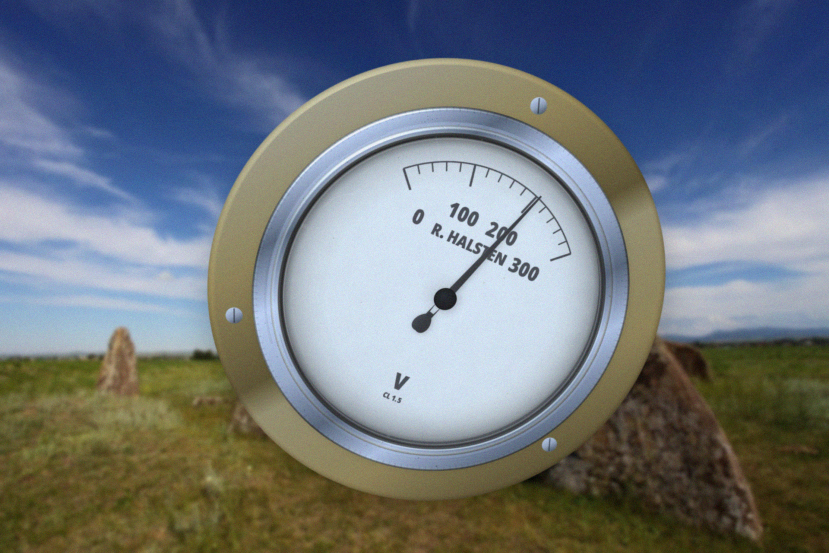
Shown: 200 V
